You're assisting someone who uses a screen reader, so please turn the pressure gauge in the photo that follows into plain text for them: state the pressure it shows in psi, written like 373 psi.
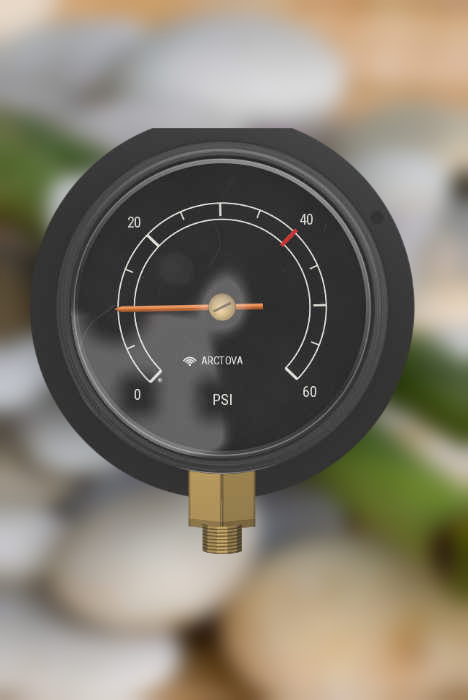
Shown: 10 psi
